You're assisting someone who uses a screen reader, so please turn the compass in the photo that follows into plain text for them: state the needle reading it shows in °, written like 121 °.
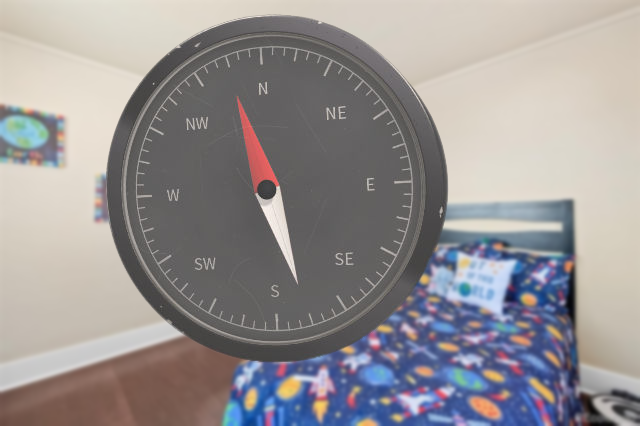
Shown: 345 °
